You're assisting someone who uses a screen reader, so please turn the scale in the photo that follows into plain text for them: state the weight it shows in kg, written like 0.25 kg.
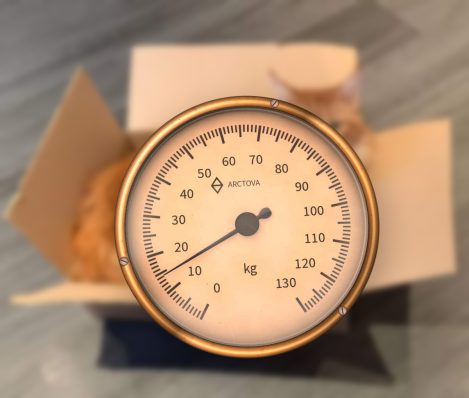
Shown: 14 kg
